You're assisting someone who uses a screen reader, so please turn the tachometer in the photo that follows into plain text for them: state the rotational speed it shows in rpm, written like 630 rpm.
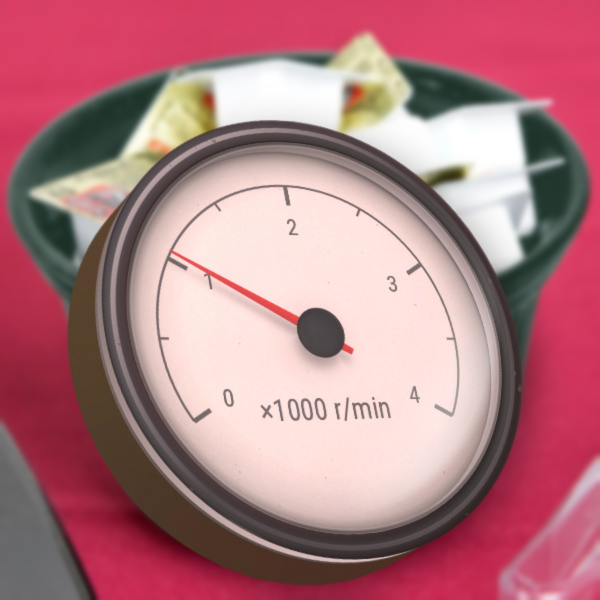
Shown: 1000 rpm
